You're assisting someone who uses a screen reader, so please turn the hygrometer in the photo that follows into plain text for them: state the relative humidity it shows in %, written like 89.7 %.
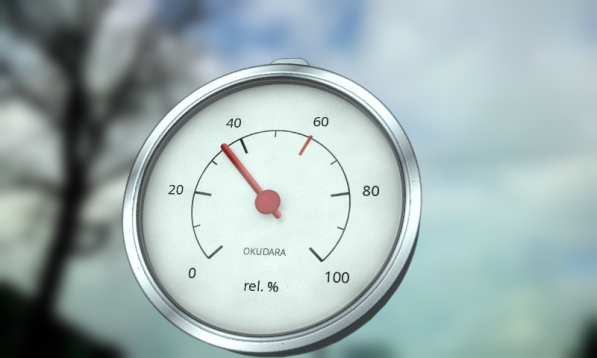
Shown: 35 %
